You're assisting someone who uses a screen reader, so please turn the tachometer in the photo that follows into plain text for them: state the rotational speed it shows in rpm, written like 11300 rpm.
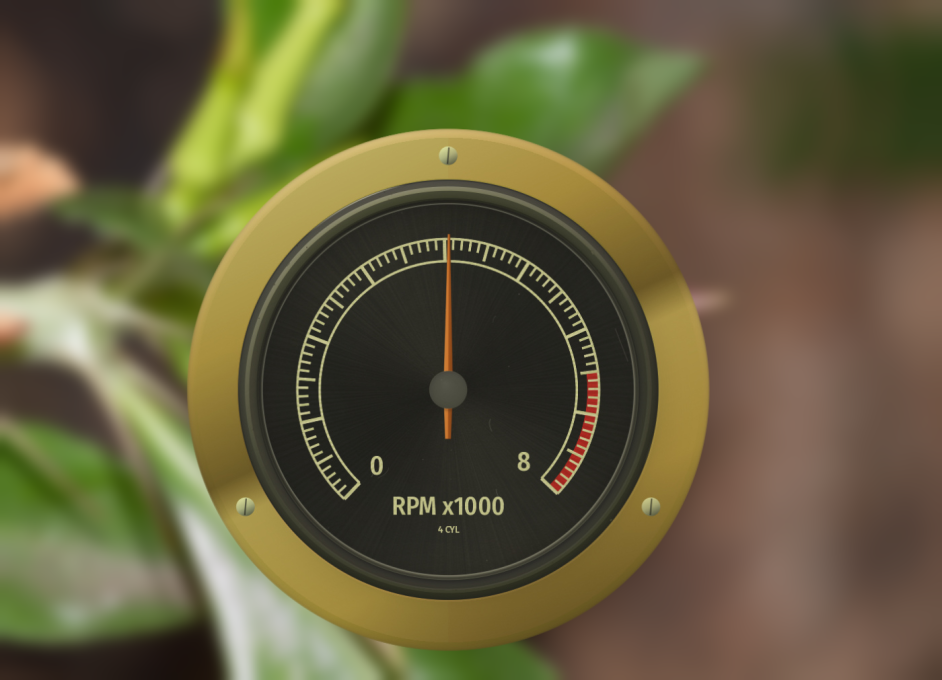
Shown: 4050 rpm
